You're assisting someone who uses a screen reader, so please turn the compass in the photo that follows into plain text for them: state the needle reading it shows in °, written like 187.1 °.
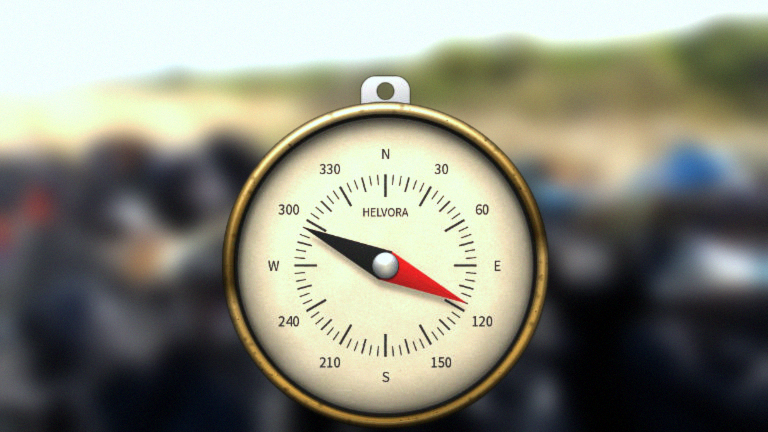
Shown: 115 °
